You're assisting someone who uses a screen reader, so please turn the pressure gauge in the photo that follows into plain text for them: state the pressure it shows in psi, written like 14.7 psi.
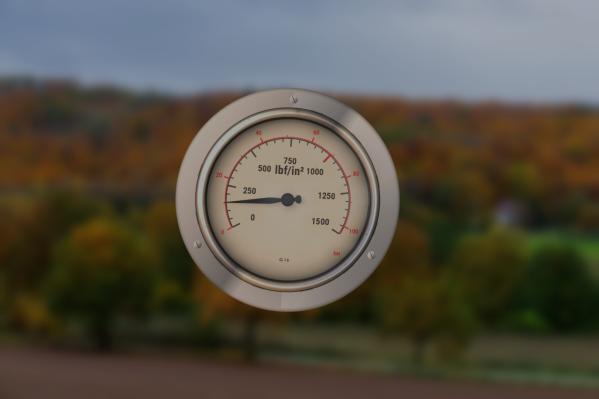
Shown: 150 psi
